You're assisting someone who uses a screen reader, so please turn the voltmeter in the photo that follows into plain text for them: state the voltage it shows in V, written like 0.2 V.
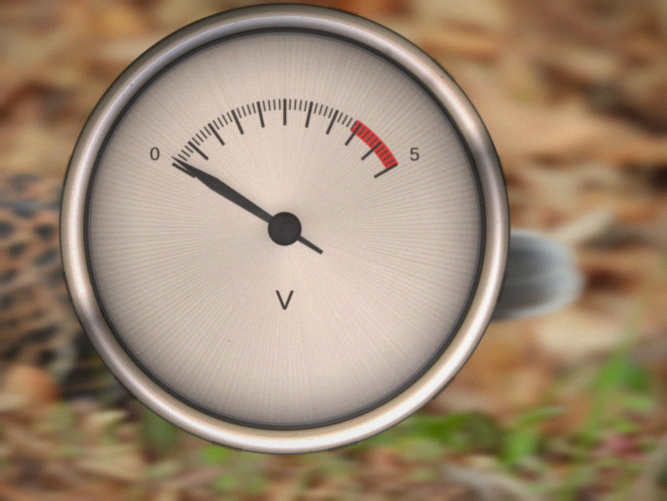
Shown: 0.1 V
